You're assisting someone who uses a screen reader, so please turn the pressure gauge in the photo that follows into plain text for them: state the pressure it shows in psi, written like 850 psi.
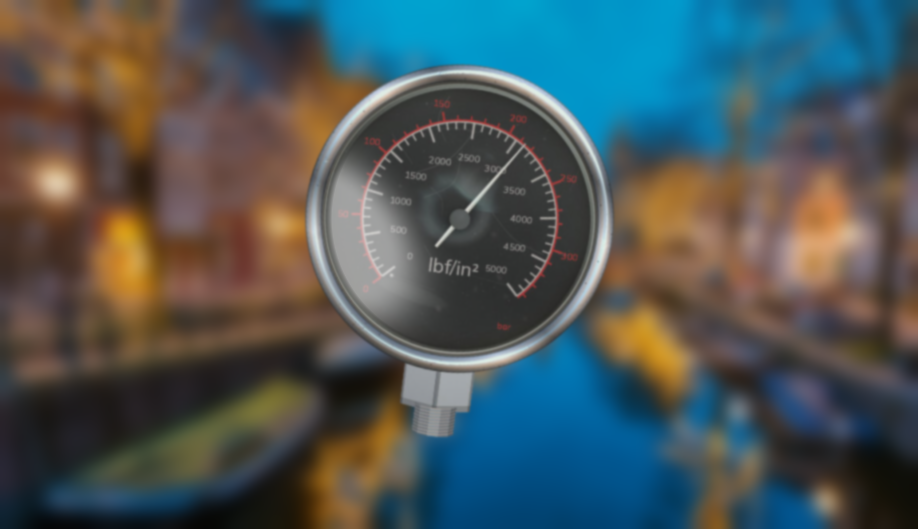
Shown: 3100 psi
